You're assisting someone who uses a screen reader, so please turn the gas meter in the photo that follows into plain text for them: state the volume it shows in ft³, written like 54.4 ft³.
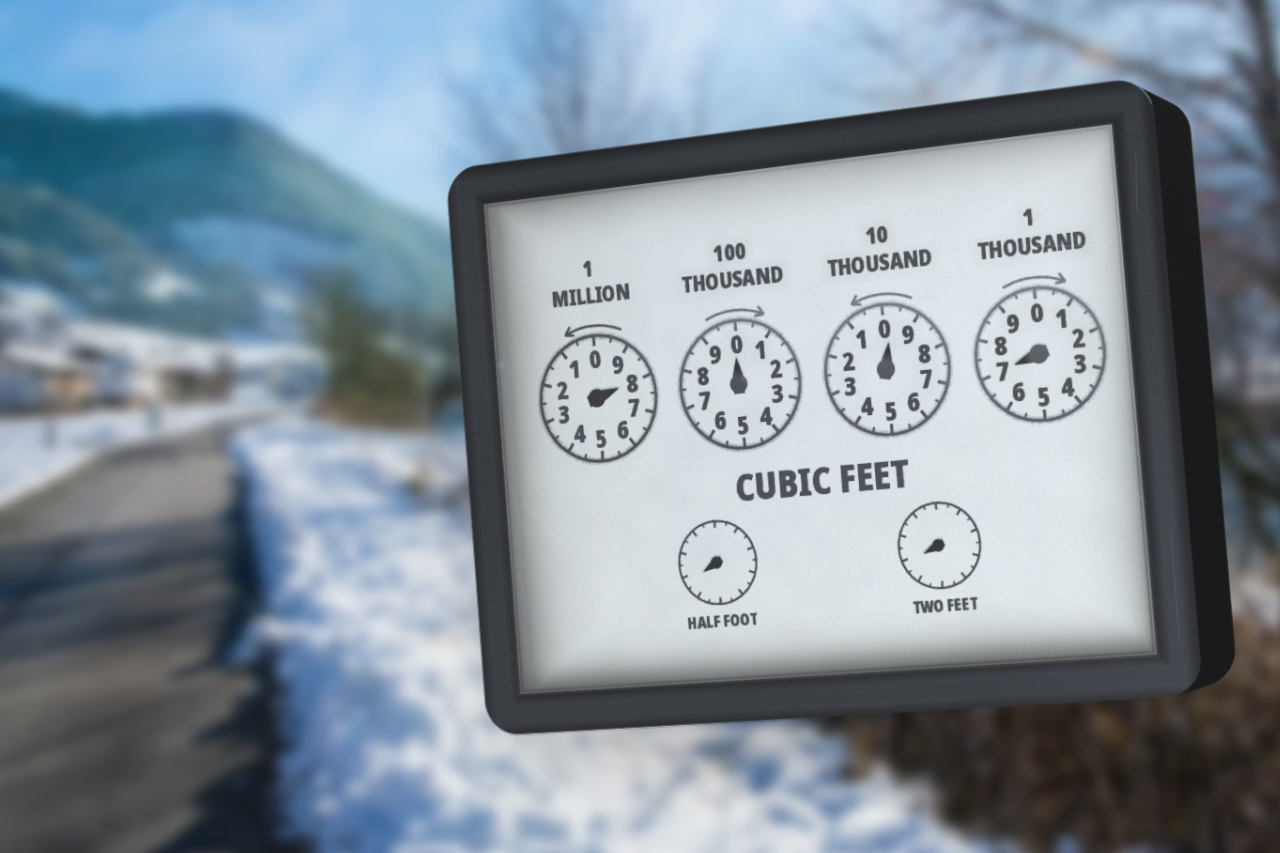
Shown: 799700 ft³
